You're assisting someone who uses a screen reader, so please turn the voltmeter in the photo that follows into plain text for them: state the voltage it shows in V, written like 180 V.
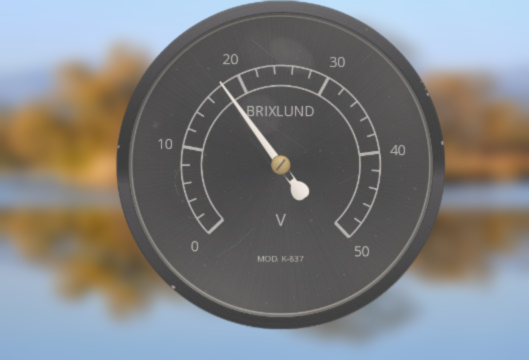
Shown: 18 V
